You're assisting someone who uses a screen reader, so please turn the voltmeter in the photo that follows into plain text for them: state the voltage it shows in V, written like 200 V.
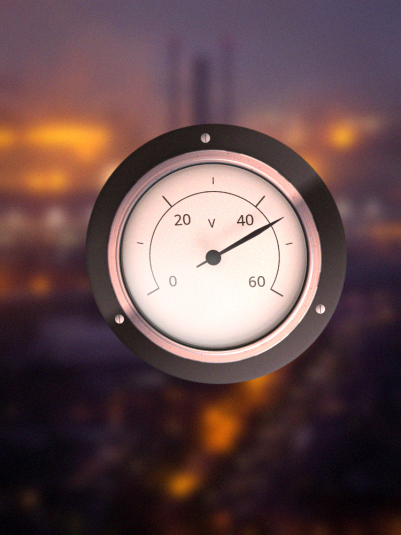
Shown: 45 V
